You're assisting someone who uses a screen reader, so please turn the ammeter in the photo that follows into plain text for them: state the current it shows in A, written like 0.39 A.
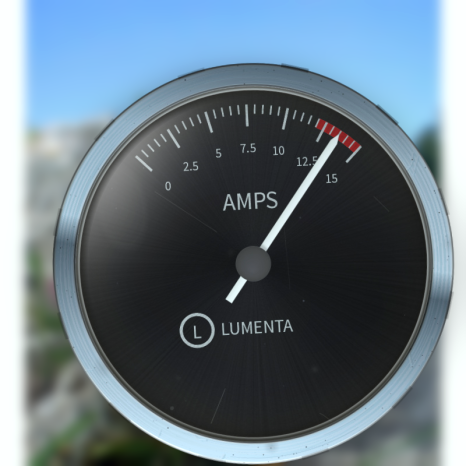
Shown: 13.5 A
